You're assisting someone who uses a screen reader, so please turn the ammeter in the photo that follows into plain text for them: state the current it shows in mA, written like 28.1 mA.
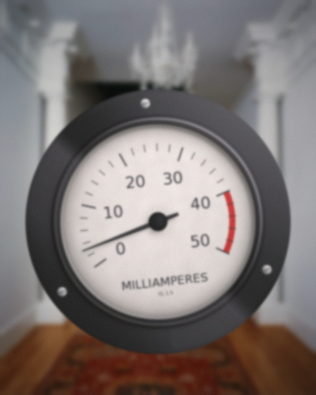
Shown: 3 mA
